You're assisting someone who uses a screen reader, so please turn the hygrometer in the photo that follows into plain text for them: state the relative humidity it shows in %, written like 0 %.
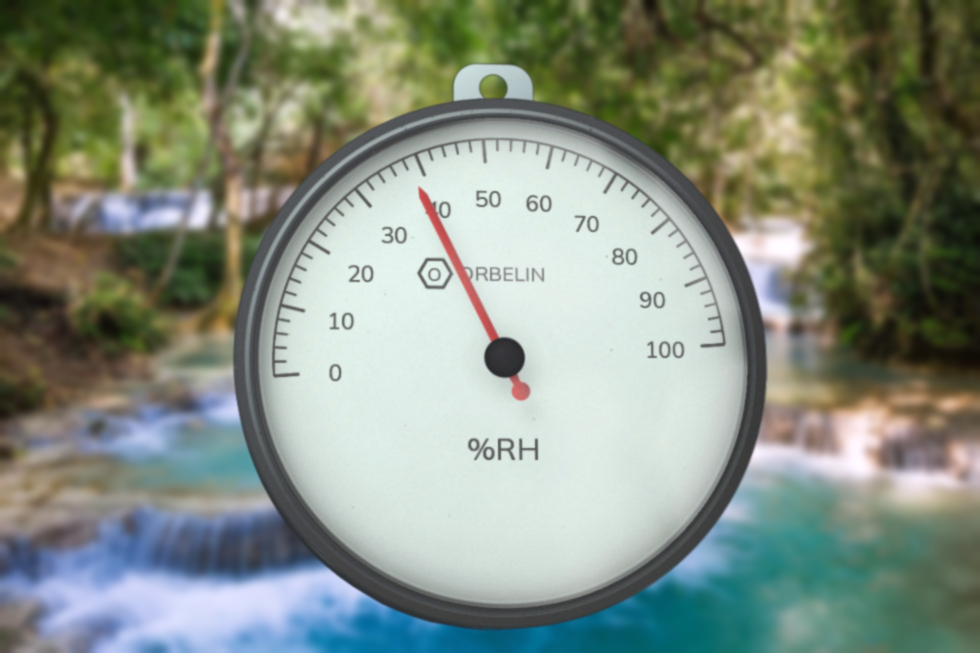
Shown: 38 %
